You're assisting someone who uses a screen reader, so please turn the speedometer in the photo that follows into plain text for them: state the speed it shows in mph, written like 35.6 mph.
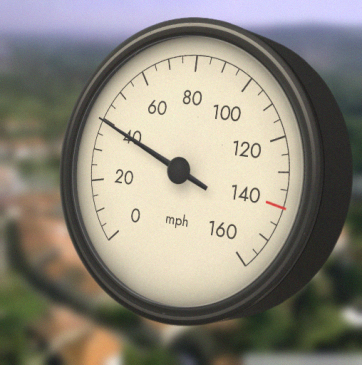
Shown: 40 mph
